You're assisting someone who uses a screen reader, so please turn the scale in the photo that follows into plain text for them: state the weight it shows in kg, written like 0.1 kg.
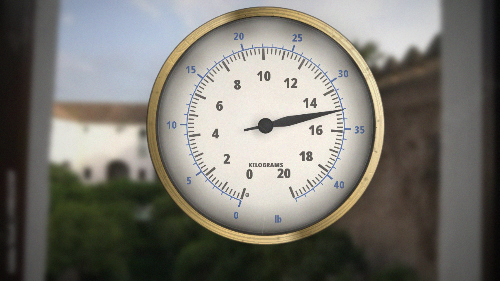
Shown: 15 kg
